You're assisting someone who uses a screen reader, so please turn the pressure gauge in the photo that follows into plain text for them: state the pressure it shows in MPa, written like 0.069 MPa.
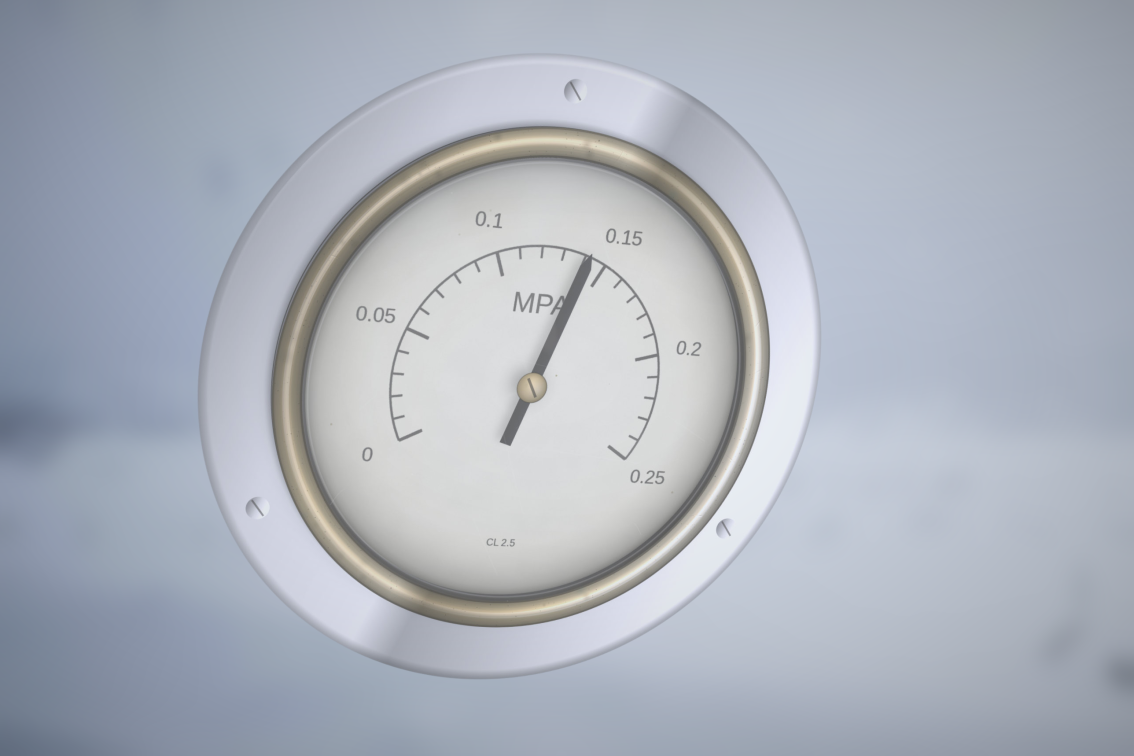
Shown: 0.14 MPa
